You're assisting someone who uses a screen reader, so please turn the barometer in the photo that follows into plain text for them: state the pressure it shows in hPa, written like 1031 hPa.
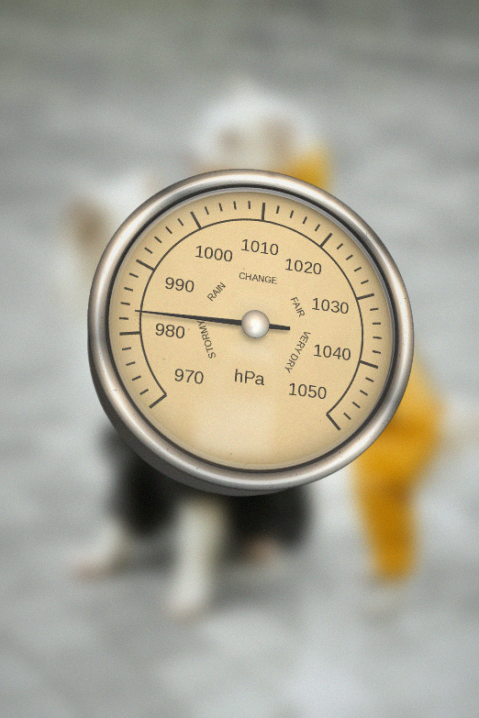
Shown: 983 hPa
